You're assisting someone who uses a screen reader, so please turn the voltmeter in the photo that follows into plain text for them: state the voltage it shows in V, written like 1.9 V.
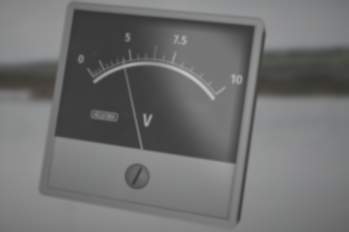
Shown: 4.5 V
